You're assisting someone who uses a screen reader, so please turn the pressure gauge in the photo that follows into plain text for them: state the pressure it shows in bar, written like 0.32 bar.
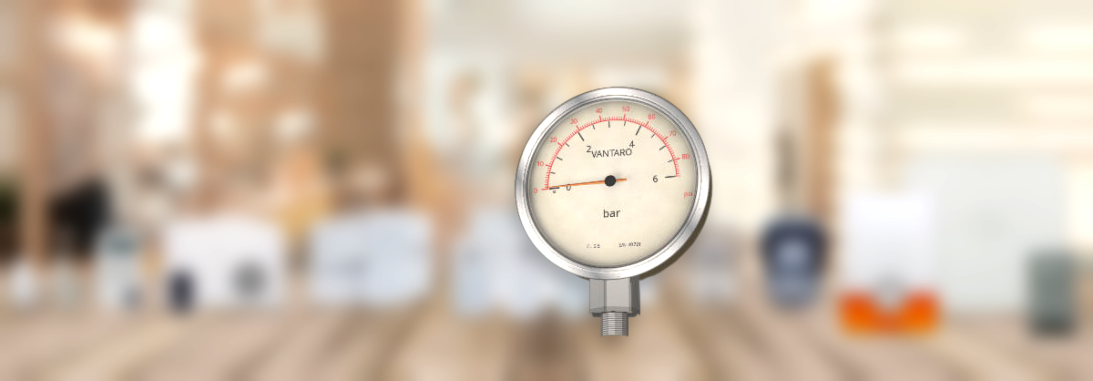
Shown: 0 bar
